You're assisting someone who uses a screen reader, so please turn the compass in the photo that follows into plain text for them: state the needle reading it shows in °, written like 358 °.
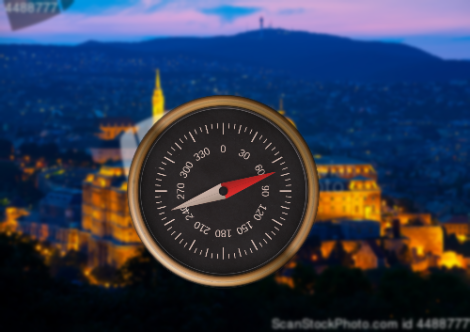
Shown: 70 °
